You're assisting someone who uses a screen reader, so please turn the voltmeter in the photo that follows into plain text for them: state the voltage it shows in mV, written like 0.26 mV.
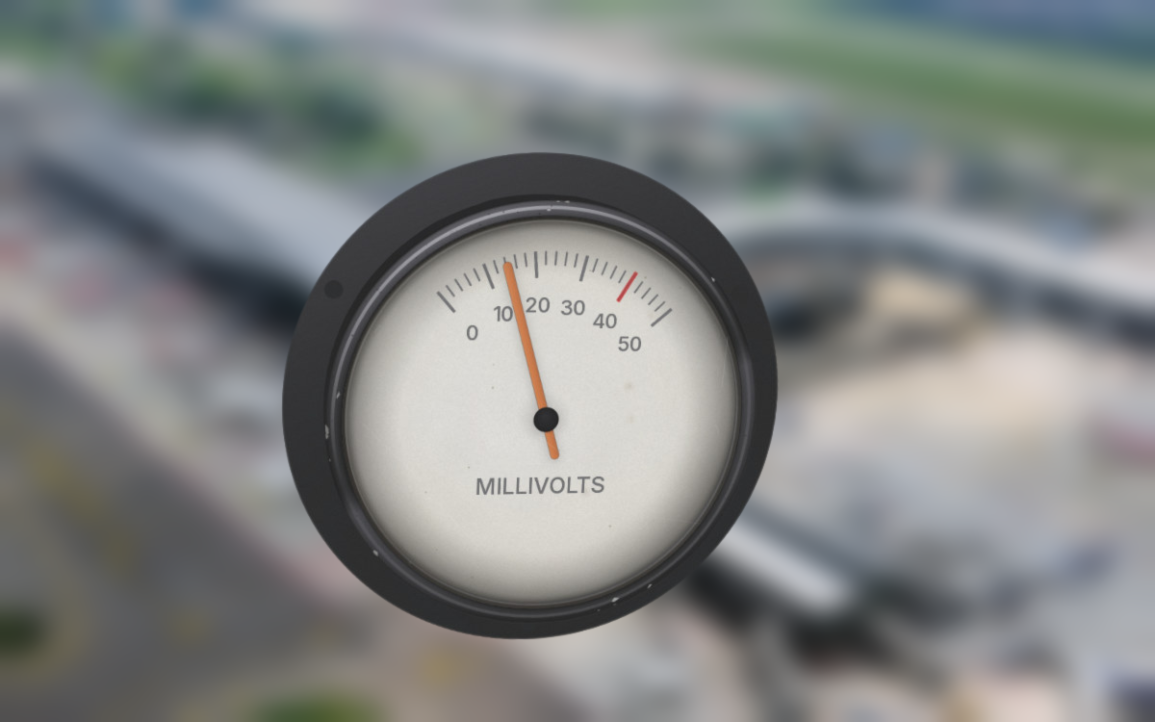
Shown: 14 mV
